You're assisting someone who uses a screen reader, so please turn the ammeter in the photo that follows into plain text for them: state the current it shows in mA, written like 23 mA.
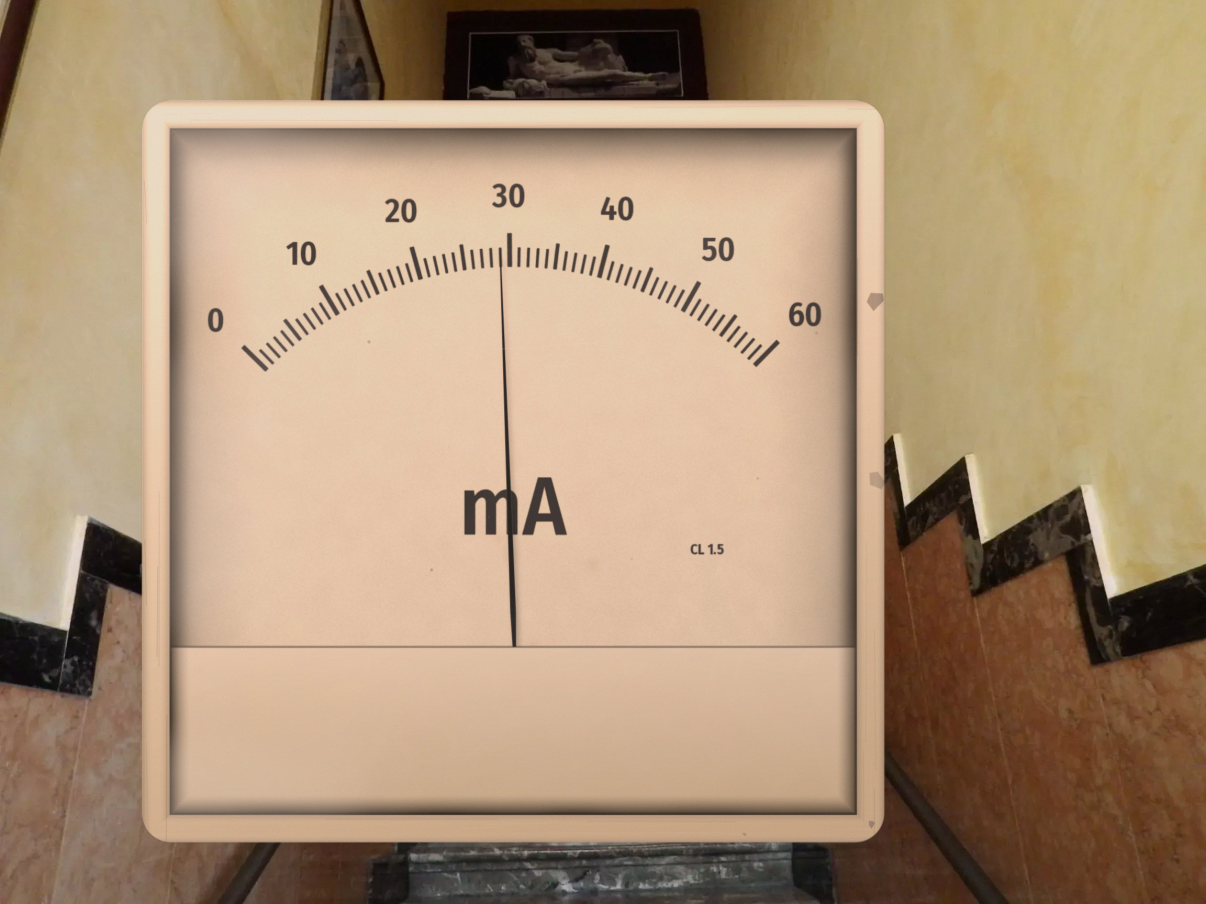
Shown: 29 mA
